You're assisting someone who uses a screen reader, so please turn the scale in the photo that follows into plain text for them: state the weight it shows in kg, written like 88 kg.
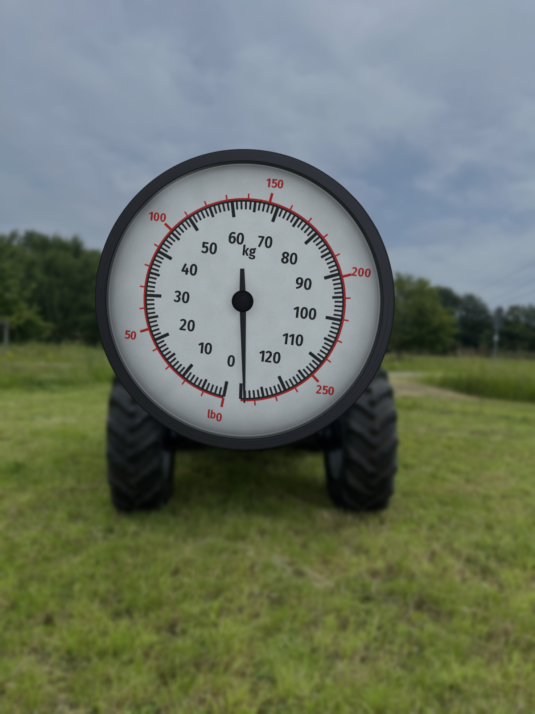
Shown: 129 kg
